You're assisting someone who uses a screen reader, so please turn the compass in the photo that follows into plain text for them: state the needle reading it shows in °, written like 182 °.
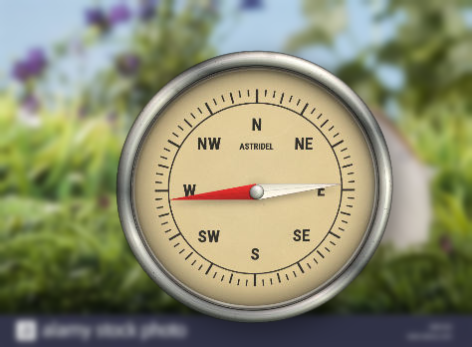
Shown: 265 °
